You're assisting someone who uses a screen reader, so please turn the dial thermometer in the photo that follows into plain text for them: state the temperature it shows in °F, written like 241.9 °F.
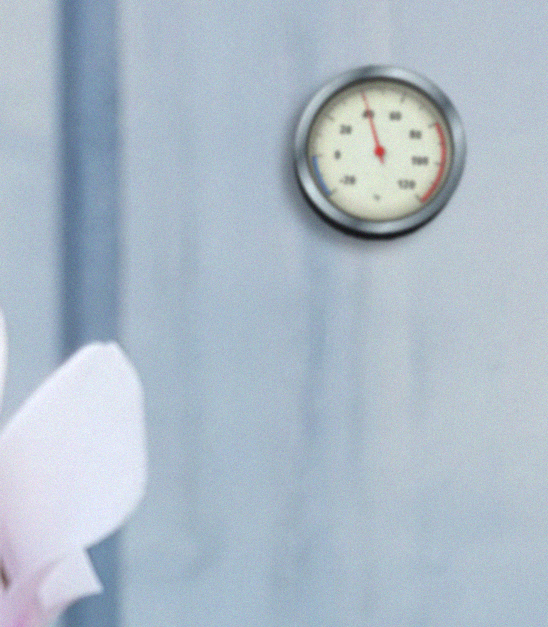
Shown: 40 °F
